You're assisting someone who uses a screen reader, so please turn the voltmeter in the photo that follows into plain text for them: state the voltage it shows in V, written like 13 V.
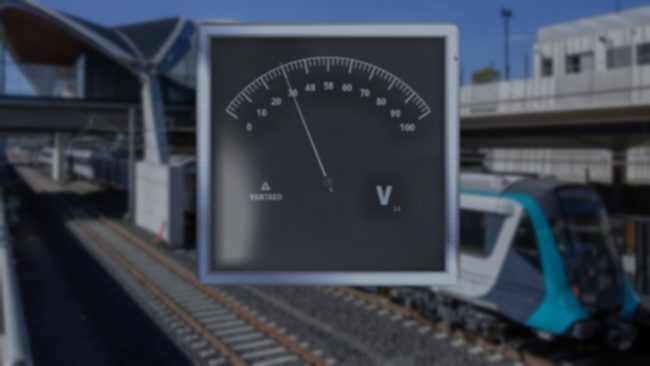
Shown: 30 V
